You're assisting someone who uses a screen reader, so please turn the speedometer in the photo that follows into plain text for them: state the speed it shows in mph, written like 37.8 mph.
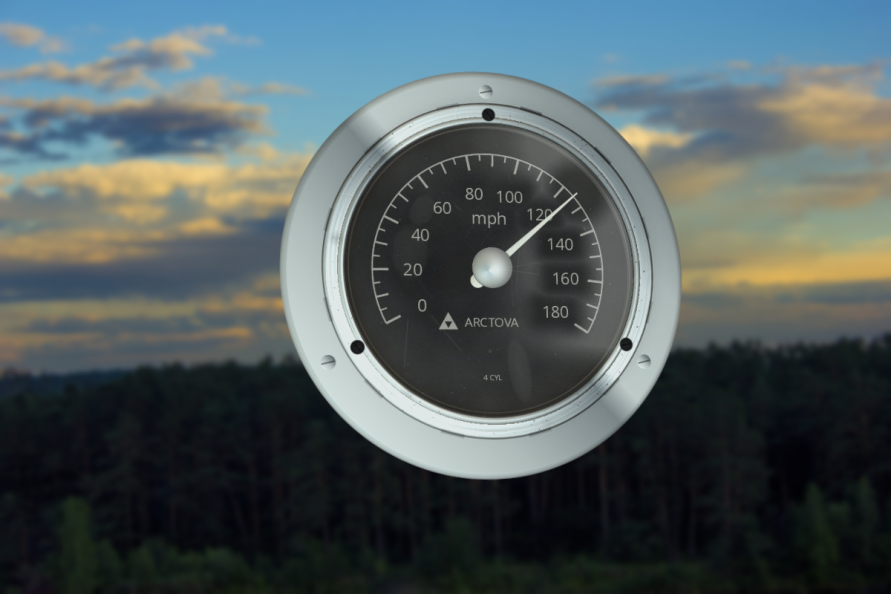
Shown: 125 mph
